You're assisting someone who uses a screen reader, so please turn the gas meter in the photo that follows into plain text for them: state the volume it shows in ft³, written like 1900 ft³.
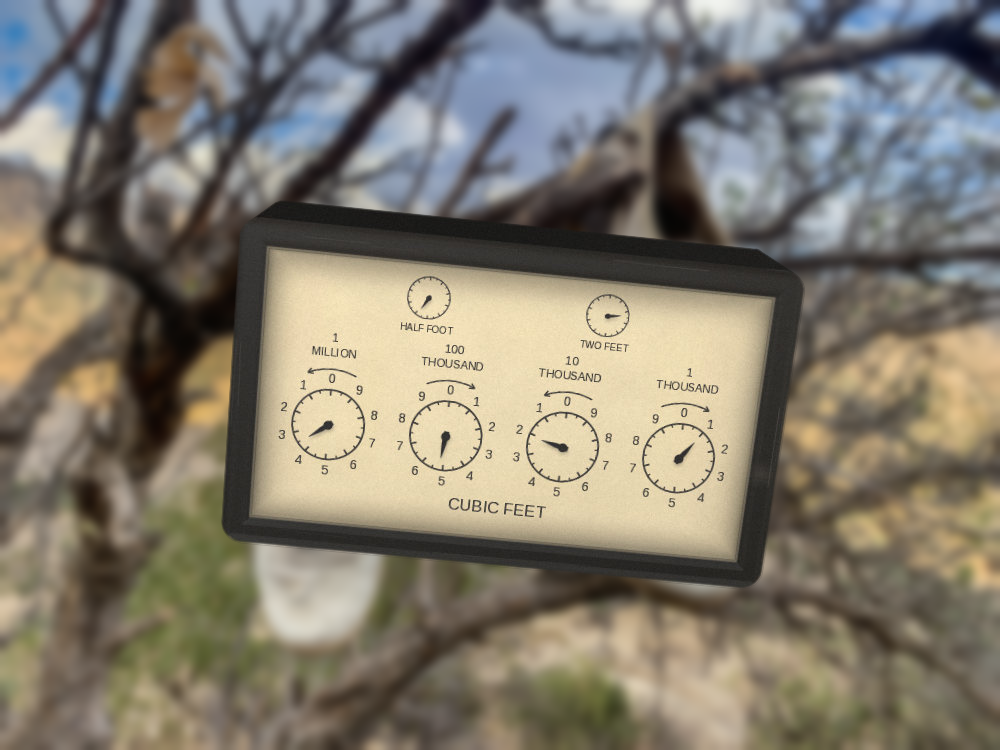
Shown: 352100 ft³
